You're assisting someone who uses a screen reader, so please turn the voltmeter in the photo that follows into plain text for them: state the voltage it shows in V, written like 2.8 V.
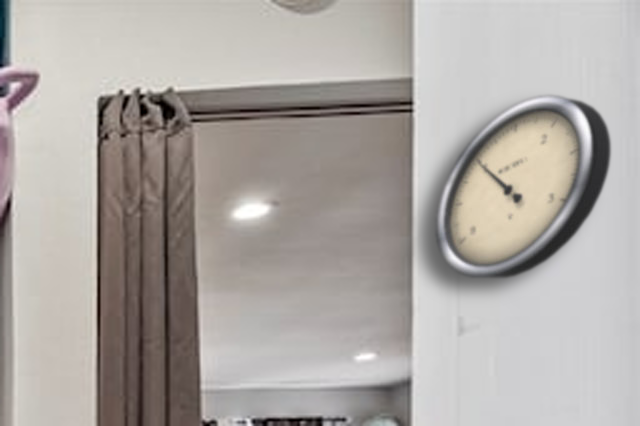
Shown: 1 V
